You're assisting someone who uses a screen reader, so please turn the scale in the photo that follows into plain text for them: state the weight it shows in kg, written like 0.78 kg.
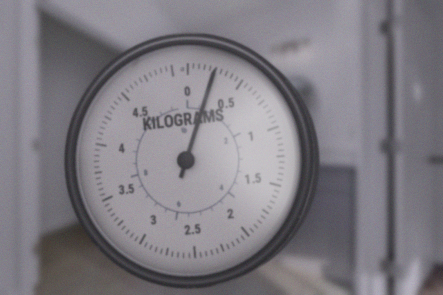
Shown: 0.25 kg
